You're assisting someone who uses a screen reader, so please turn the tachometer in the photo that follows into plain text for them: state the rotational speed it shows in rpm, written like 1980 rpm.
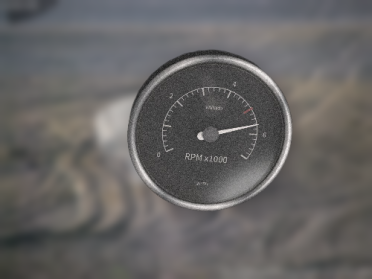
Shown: 5600 rpm
